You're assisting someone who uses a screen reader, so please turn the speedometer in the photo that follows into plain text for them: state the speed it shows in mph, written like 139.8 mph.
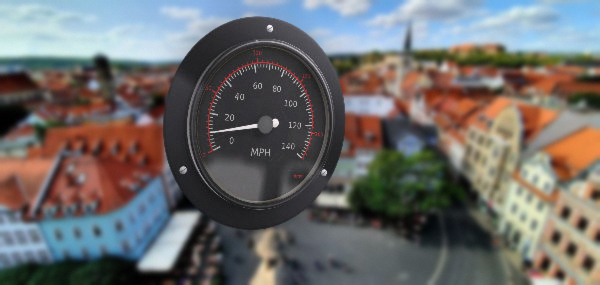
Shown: 10 mph
